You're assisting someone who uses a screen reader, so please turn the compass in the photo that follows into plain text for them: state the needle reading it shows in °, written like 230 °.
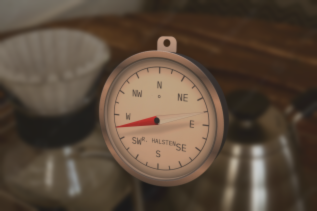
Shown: 255 °
